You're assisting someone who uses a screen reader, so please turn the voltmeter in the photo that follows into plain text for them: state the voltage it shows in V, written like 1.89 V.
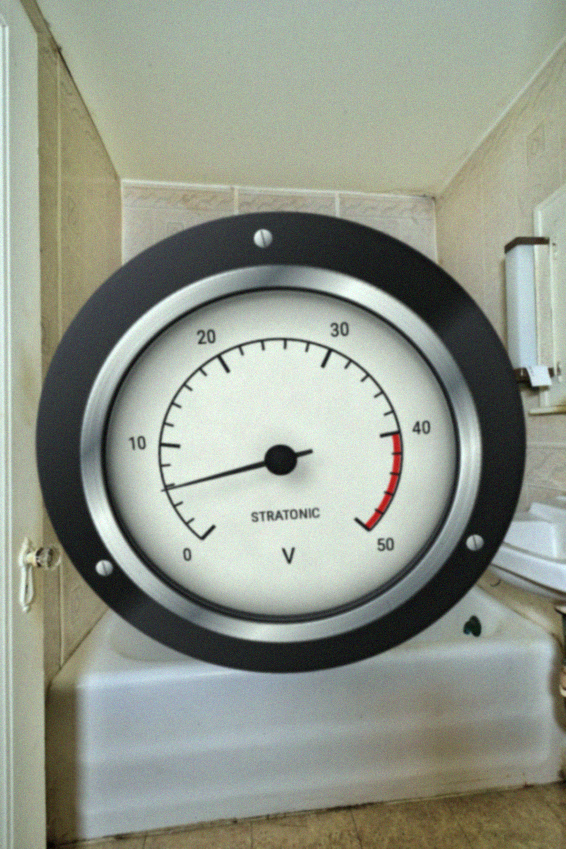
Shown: 6 V
